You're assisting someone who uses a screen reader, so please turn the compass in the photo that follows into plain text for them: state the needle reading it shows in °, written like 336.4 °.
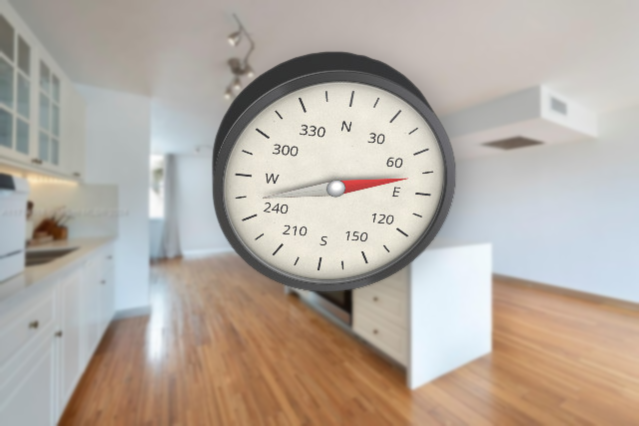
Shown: 75 °
